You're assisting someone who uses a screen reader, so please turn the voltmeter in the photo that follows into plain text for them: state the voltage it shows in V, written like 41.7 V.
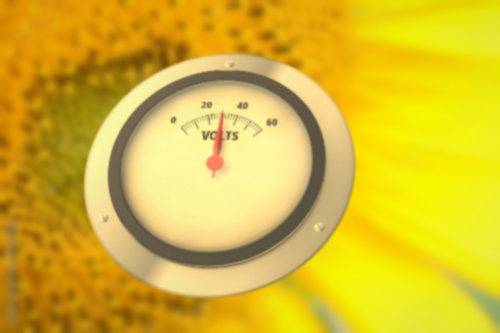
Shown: 30 V
